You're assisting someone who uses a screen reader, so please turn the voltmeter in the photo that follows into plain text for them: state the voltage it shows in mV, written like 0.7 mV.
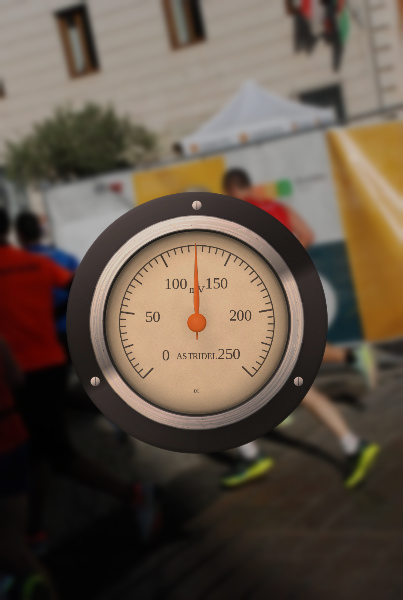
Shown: 125 mV
